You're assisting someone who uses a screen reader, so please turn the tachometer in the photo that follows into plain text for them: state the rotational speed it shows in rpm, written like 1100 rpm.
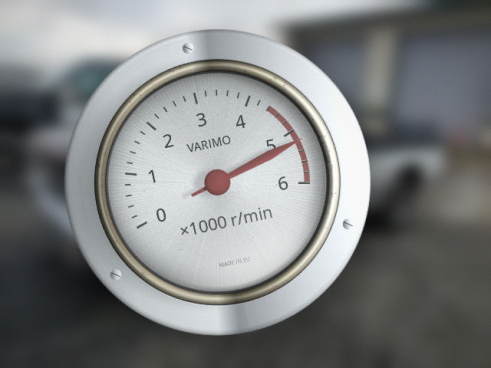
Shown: 5200 rpm
